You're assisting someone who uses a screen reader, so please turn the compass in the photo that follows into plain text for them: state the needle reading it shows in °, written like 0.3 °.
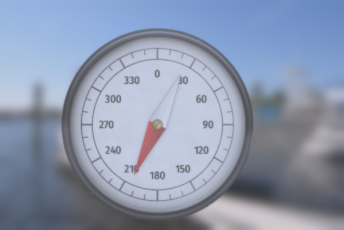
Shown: 205 °
